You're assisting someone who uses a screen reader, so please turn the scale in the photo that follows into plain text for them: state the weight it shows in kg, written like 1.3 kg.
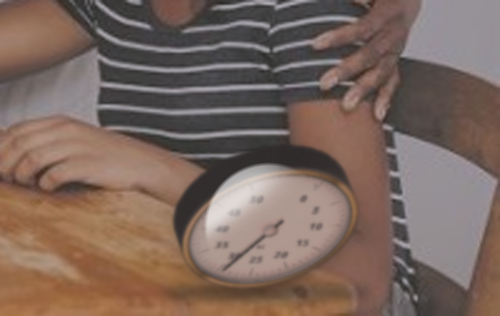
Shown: 30 kg
